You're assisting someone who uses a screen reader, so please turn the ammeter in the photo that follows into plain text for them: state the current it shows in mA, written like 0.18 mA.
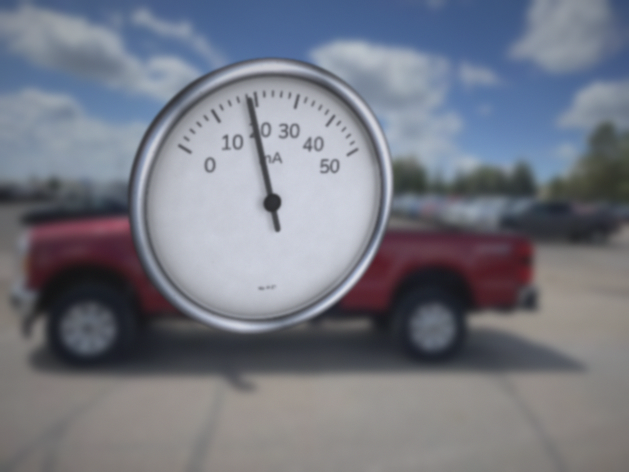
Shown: 18 mA
